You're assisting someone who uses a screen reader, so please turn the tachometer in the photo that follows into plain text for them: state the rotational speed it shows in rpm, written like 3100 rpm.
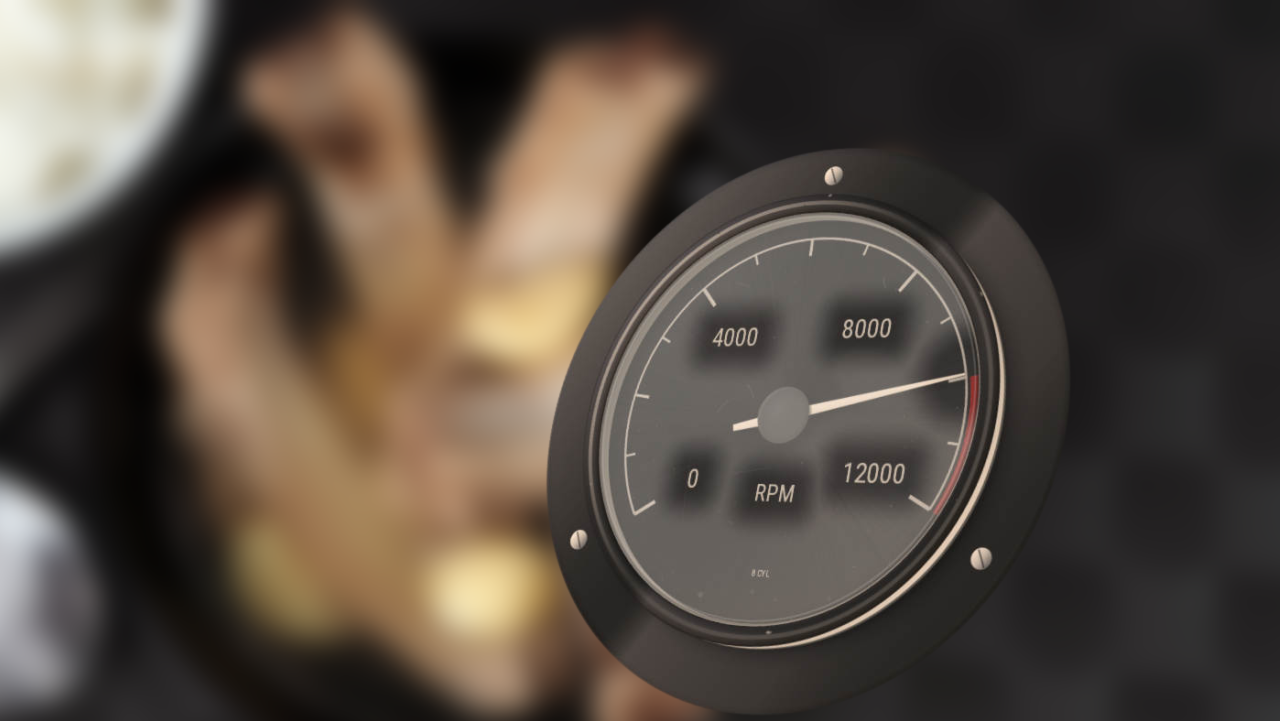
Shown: 10000 rpm
